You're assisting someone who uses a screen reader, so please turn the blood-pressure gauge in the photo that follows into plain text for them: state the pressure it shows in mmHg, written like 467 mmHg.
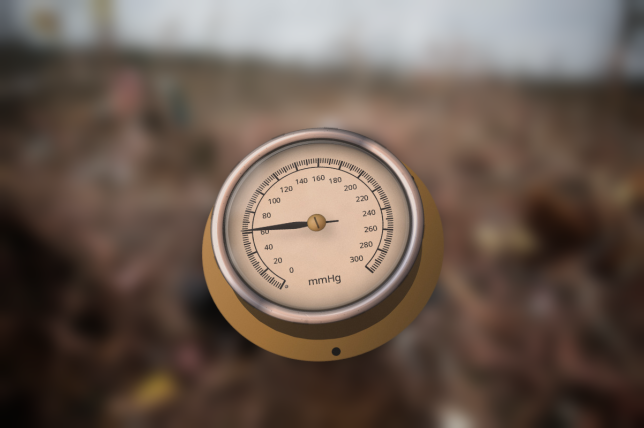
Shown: 60 mmHg
